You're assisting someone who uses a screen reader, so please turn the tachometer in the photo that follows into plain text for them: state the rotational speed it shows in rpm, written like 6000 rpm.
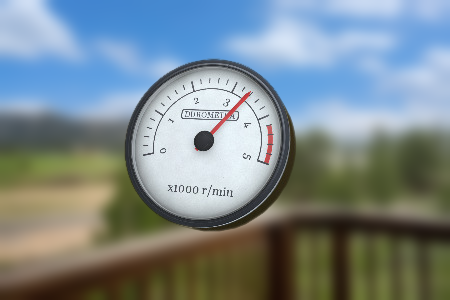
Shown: 3400 rpm
